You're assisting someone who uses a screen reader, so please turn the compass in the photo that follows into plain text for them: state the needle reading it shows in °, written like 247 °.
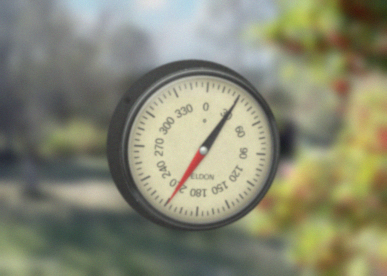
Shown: 210 °
